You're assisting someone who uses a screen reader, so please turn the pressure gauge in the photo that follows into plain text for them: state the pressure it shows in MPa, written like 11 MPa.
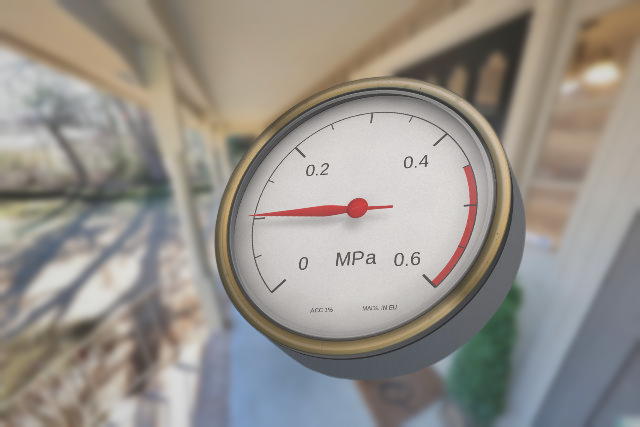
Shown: 0.1 MPa
